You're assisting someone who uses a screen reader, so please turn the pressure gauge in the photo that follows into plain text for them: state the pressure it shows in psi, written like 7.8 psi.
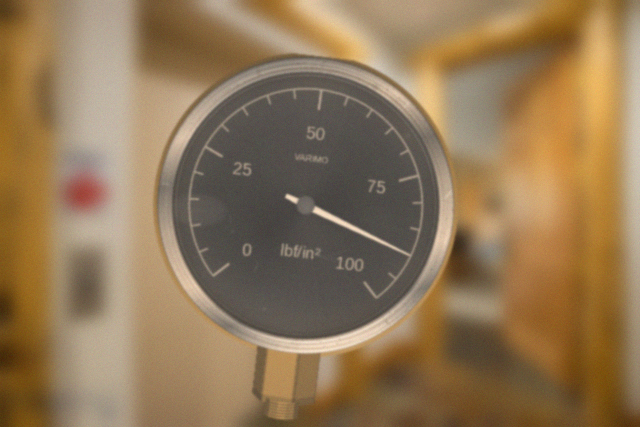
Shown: 90 psi
